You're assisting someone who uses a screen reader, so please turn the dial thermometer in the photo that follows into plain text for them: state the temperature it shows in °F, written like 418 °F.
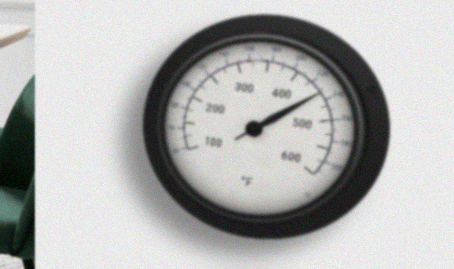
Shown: 450 °F
